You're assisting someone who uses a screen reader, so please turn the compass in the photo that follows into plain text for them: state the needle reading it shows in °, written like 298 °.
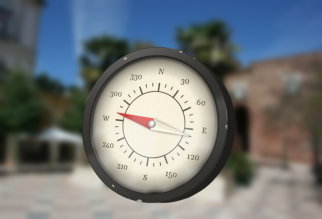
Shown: 280 °
